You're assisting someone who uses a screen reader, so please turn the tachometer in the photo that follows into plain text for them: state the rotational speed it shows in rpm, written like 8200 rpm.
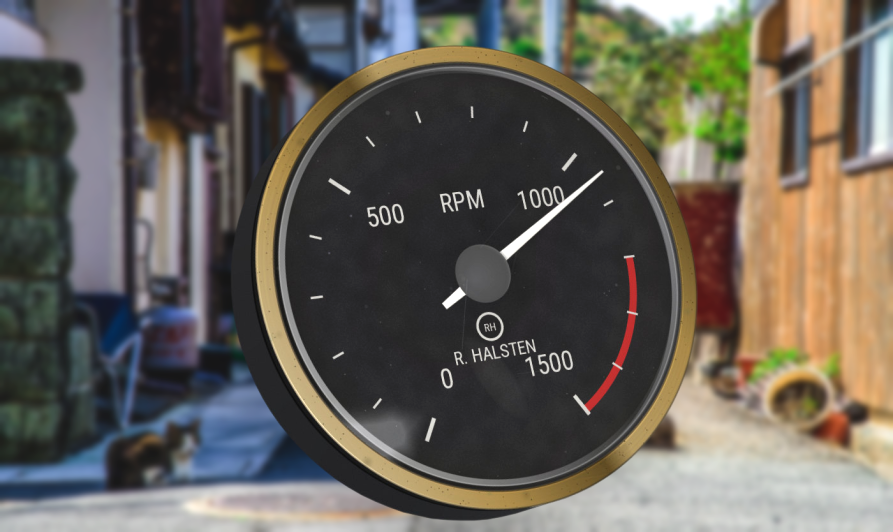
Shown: 1050 rpm
